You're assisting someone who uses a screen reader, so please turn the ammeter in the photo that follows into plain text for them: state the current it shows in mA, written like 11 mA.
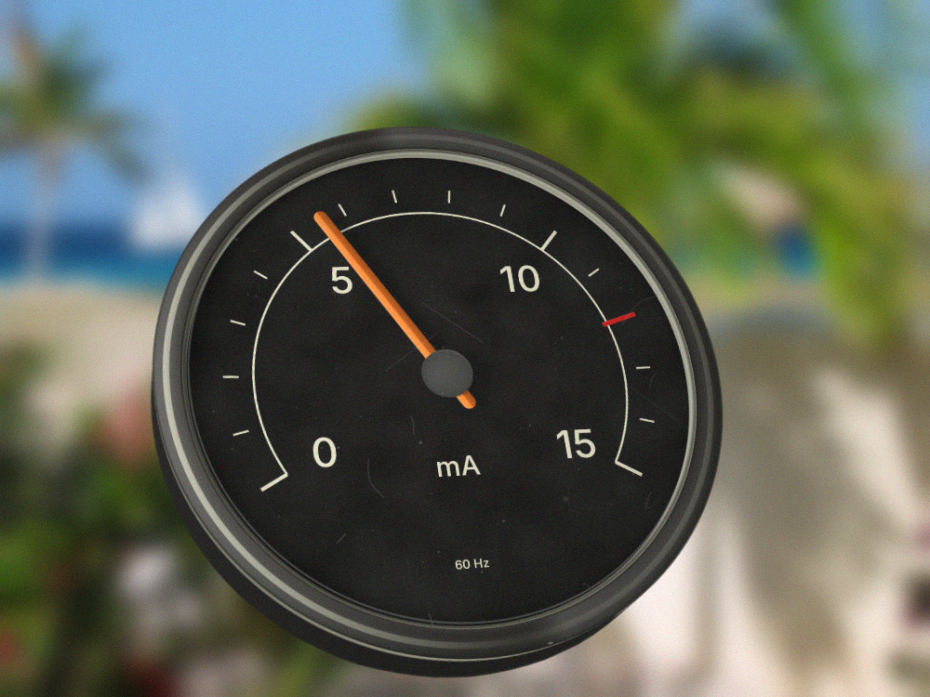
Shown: 5.5 mA
